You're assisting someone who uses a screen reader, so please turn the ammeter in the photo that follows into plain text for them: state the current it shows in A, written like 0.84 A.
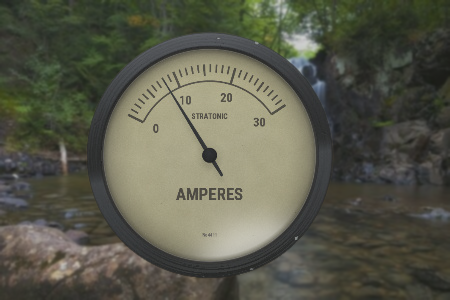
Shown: 8 A
